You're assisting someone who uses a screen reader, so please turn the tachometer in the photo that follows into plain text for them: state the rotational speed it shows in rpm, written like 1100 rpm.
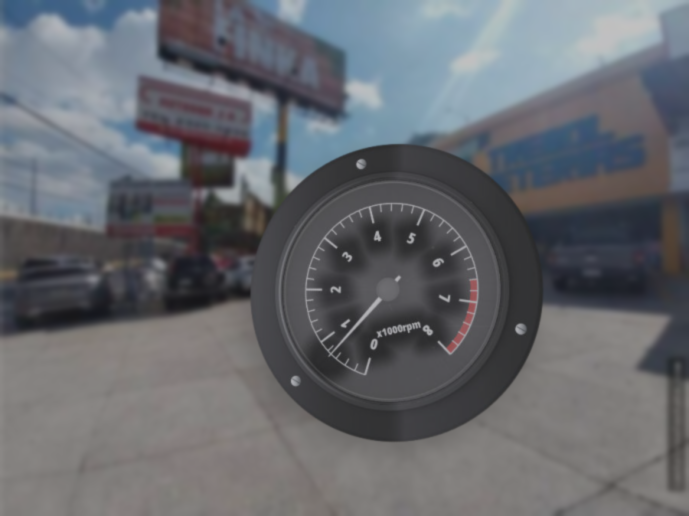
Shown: 700 rpm
